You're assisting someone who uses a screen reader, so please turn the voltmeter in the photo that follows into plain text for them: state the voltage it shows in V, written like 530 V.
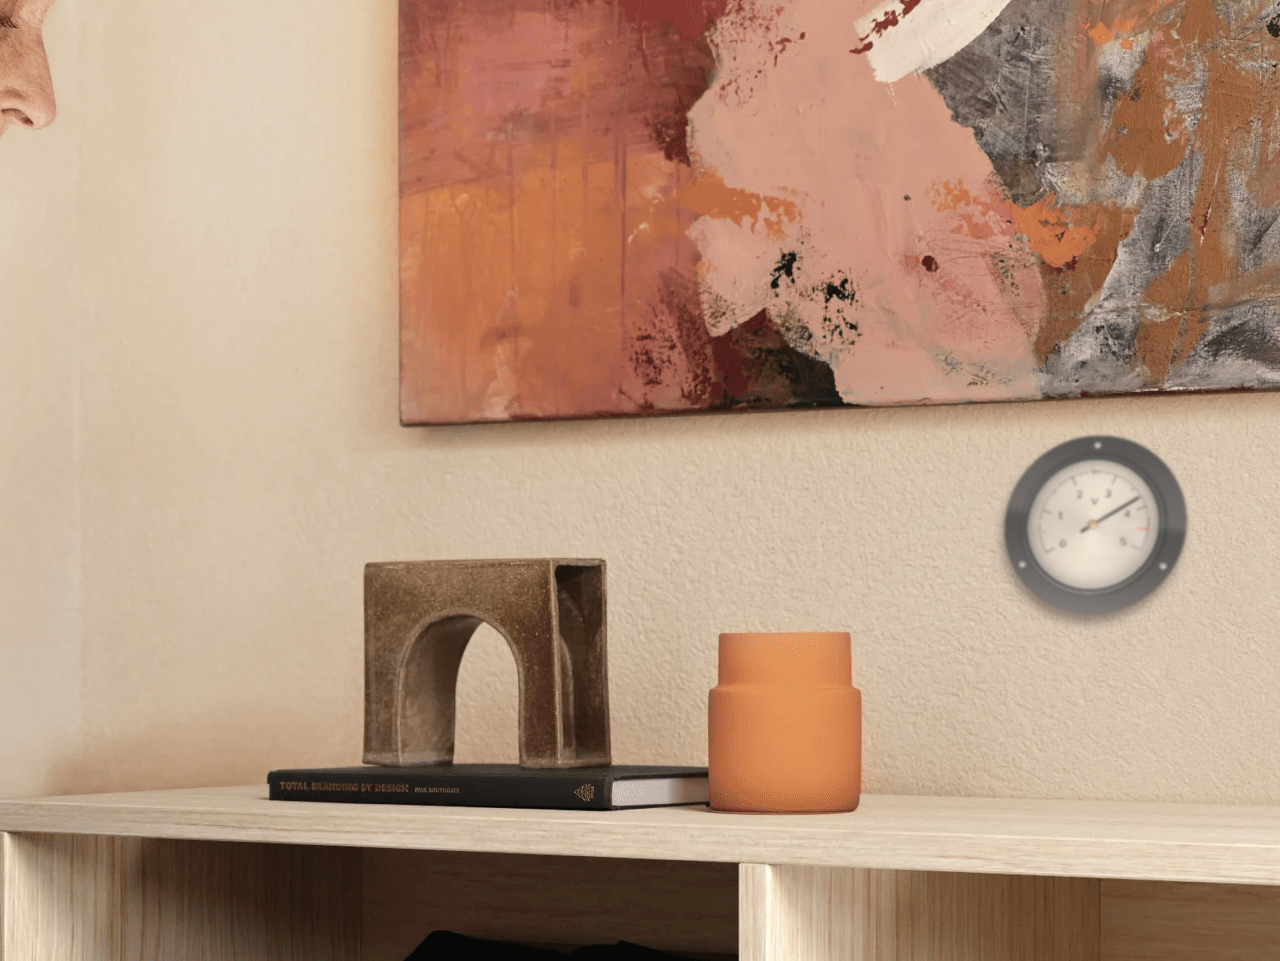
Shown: 3.75 V
